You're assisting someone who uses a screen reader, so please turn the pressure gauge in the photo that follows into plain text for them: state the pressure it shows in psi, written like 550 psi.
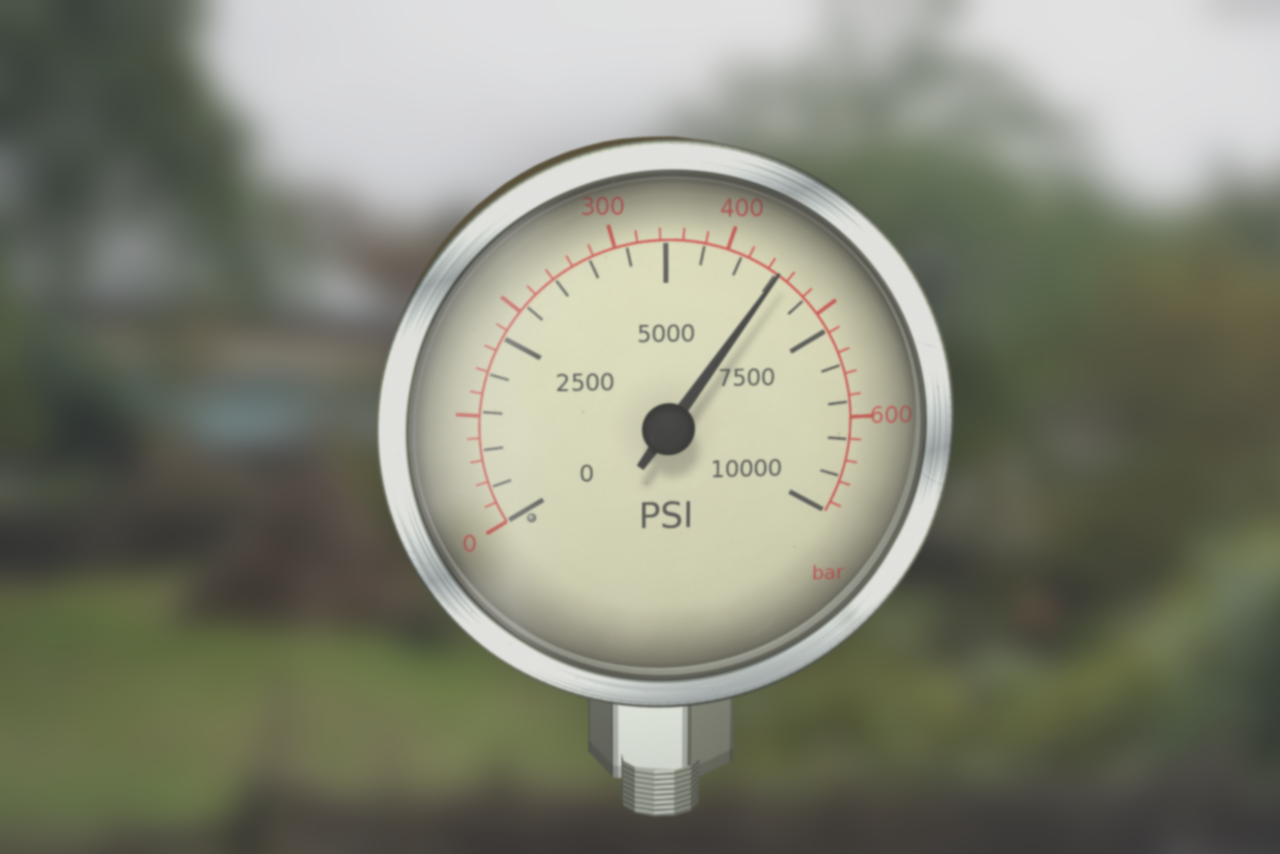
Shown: 6500 psi
